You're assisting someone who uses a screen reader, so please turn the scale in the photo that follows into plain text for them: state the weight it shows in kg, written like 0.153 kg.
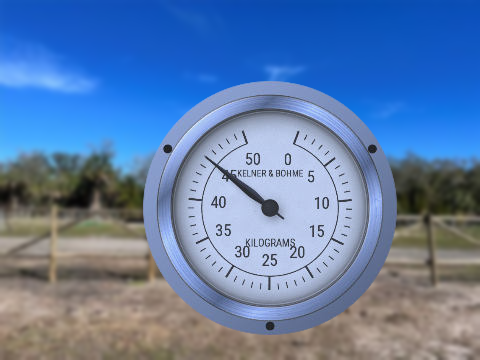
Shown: 45 kg
